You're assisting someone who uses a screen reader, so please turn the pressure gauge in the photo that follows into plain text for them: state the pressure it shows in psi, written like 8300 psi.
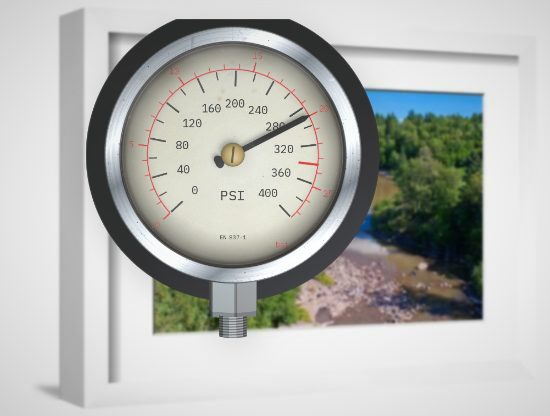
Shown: 290 psi
